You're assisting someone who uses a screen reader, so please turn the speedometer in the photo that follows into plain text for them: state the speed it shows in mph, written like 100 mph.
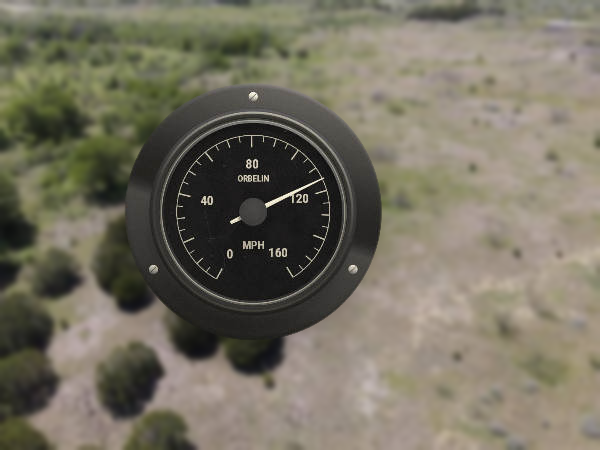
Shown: 115 mph
